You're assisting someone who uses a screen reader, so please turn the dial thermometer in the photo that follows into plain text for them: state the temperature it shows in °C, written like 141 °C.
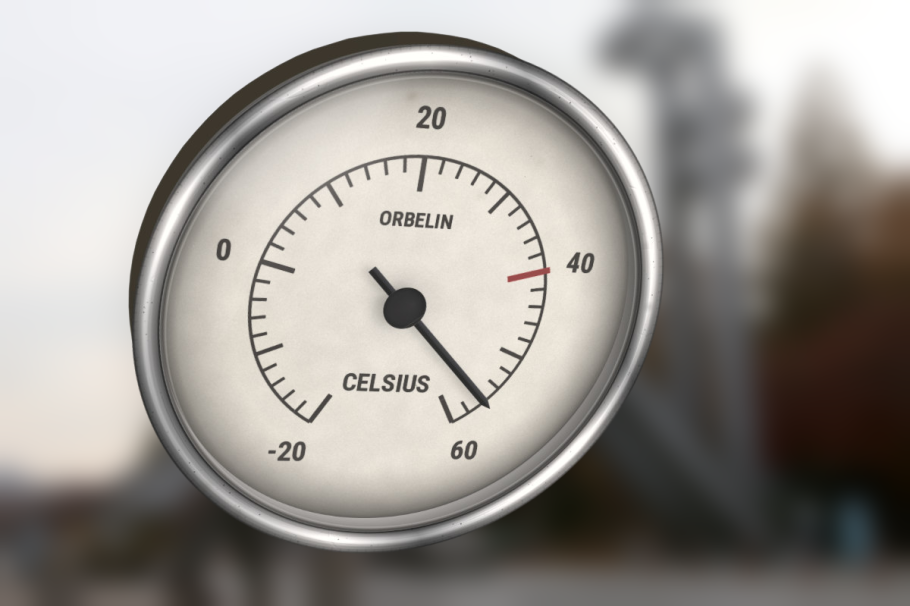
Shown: 56 °C
